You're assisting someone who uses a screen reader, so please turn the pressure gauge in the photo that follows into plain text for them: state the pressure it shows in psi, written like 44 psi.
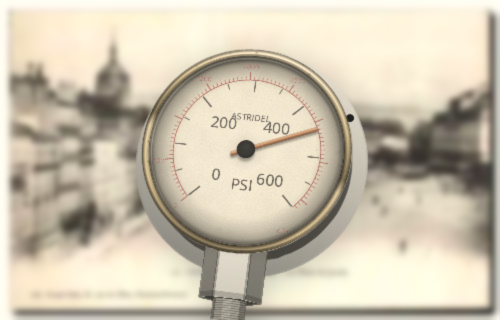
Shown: 450 psi
